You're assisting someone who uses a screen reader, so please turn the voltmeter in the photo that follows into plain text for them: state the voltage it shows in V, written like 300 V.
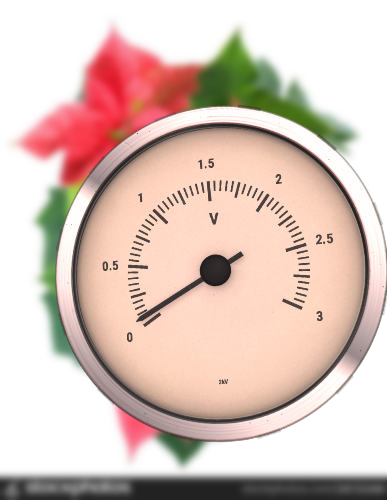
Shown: 0.05 V
